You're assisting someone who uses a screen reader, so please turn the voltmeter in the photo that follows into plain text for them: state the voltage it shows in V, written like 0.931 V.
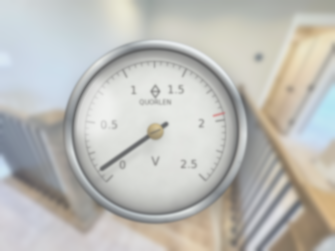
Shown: 0.1 V
